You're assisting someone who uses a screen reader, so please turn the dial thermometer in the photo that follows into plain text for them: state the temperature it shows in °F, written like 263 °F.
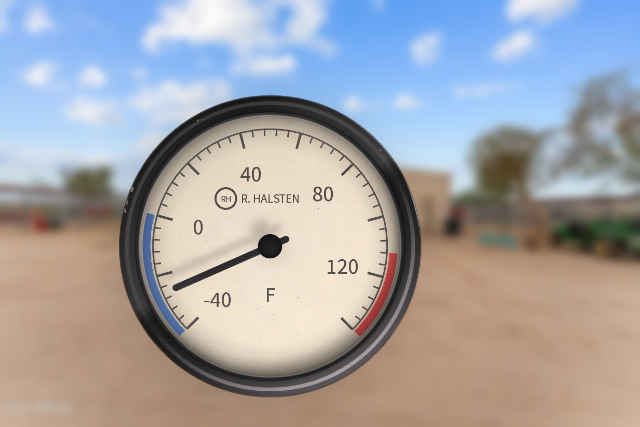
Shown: -26 °F
